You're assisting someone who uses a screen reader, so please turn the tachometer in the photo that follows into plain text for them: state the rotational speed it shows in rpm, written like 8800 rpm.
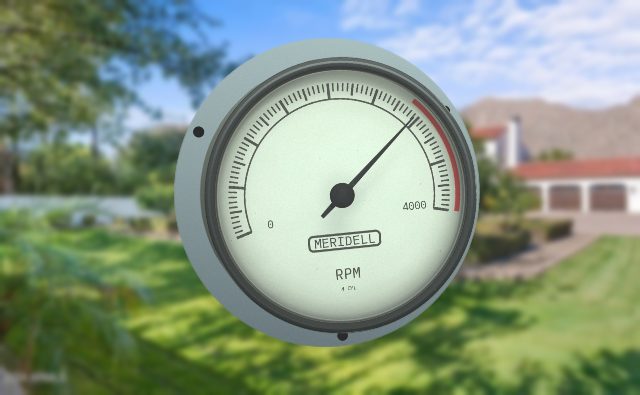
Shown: 2950 rpm
